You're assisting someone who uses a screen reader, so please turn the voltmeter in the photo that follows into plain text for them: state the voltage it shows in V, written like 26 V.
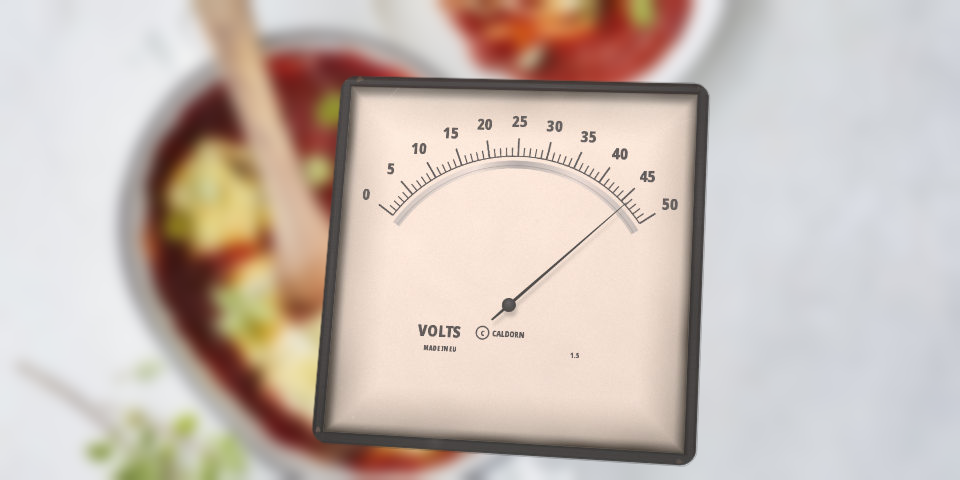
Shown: 46 V
